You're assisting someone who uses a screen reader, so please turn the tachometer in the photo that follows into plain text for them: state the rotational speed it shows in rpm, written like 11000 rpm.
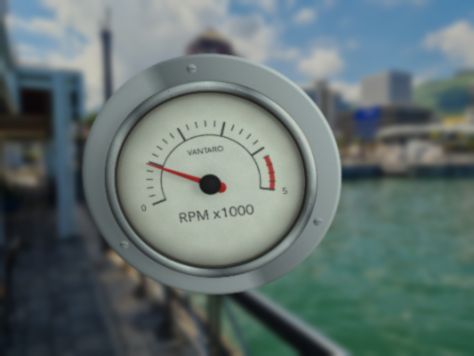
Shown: 1000 rpm
